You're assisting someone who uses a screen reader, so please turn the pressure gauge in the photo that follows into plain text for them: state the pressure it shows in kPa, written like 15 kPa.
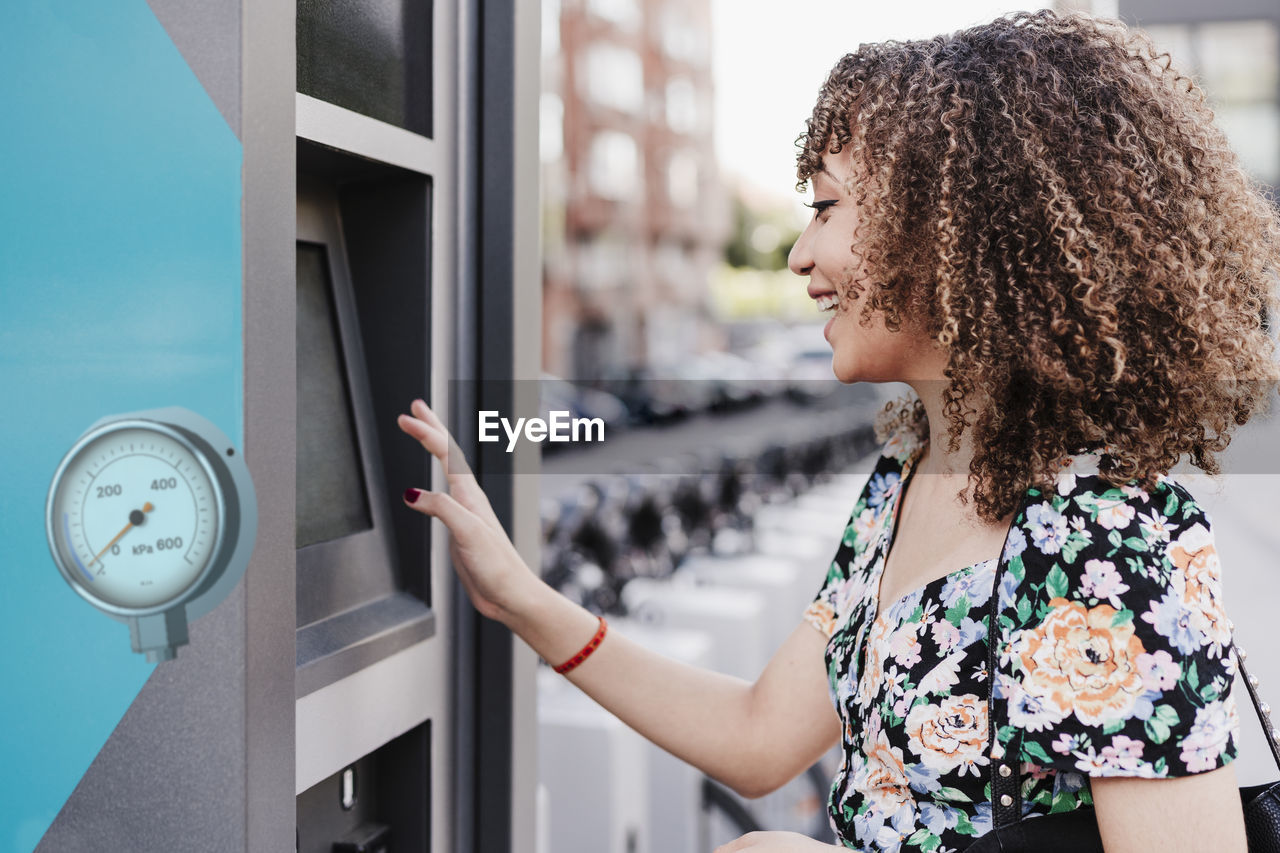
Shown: 20 kPa
